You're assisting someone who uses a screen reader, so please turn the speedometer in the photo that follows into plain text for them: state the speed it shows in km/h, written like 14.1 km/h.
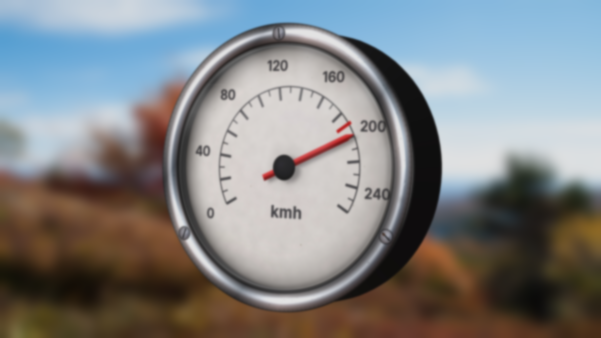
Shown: 200 km/h
